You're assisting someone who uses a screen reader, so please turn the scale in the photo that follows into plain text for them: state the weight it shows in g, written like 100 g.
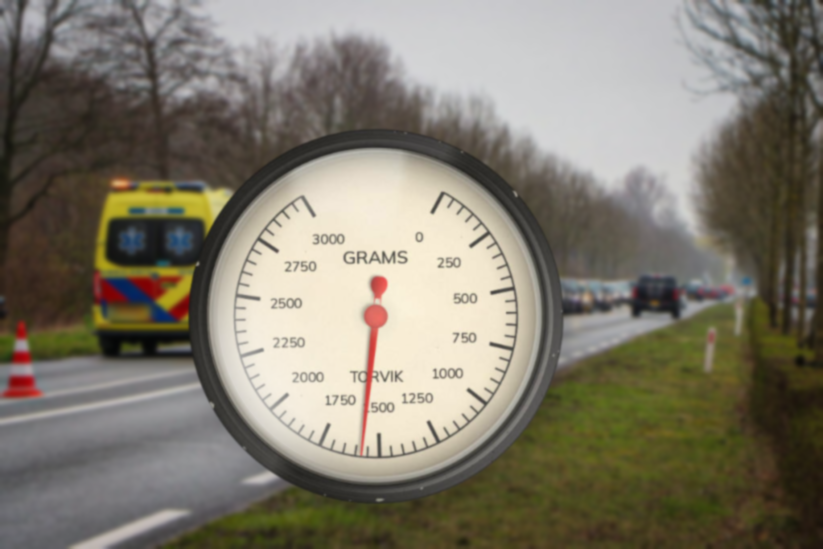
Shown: 1575 g
